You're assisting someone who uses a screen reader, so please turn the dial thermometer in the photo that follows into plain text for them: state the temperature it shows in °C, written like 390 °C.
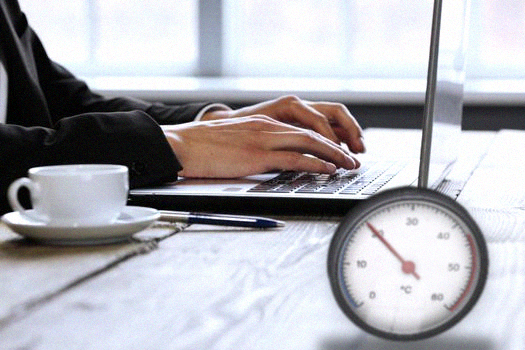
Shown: 20 °C
